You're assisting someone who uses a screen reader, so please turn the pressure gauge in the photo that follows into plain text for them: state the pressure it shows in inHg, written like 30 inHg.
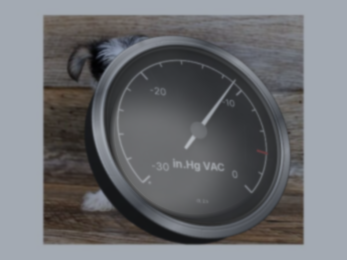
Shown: -11 inHg
